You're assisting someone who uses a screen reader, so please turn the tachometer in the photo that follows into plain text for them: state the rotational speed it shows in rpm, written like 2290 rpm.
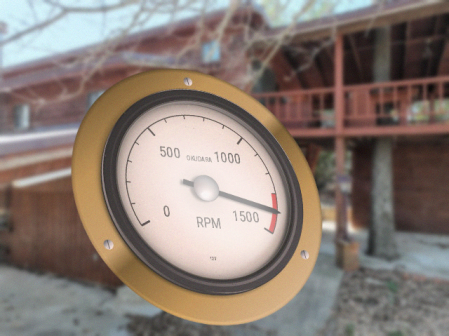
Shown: 1400 rpm
